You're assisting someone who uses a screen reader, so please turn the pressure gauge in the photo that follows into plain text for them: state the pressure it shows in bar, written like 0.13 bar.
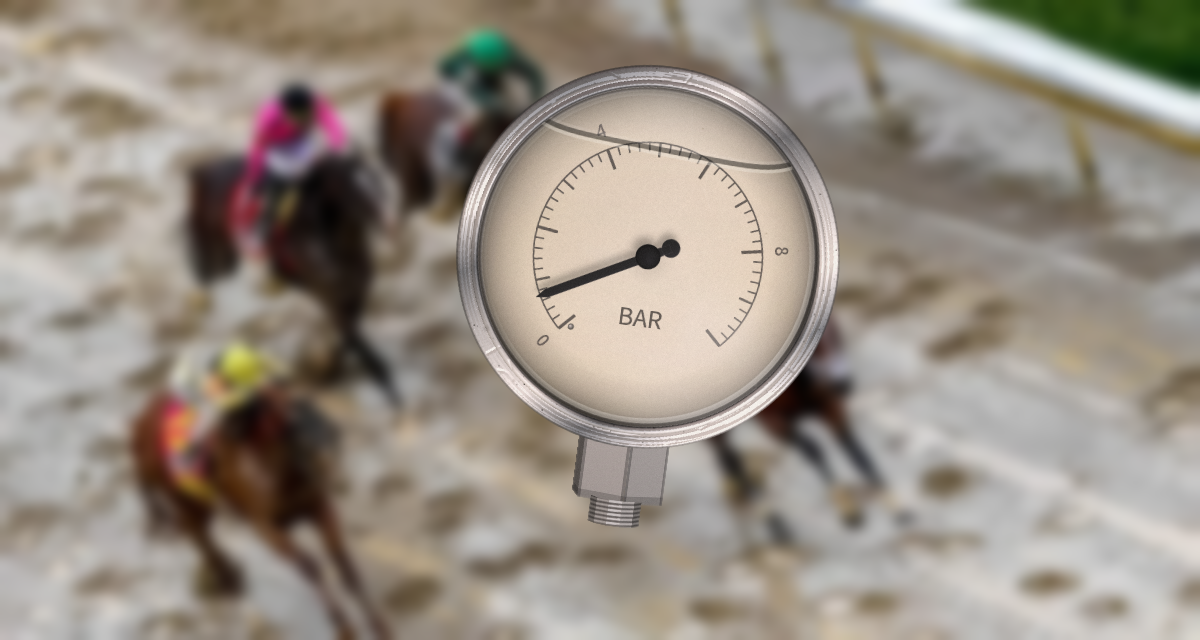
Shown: 0.7 bar
